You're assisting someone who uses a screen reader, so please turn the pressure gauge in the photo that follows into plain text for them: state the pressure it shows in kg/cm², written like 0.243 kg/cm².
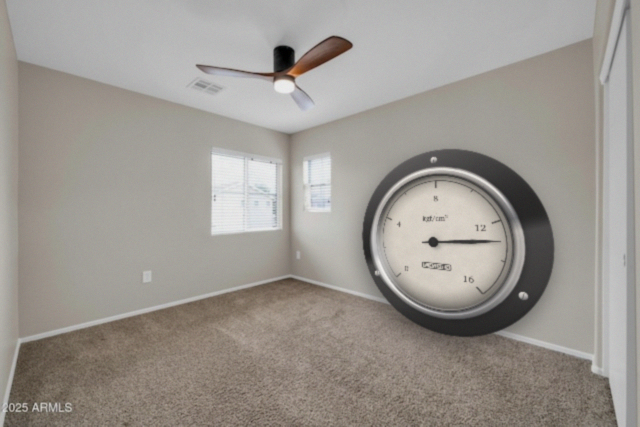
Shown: 13 kg/cm²
